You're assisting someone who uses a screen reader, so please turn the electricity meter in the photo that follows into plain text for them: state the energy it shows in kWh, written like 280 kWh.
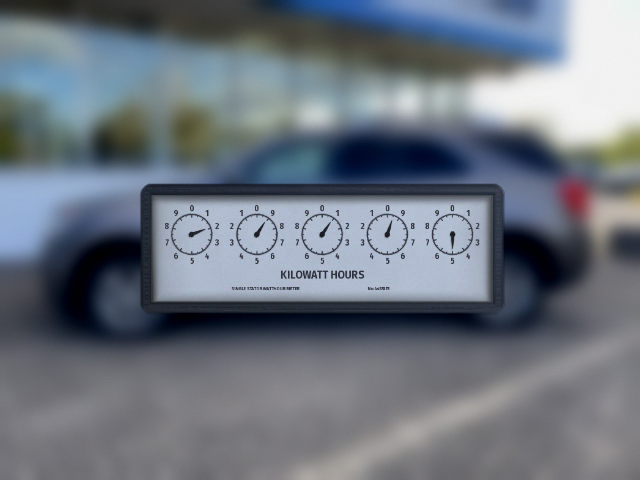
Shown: 19095 kWh
